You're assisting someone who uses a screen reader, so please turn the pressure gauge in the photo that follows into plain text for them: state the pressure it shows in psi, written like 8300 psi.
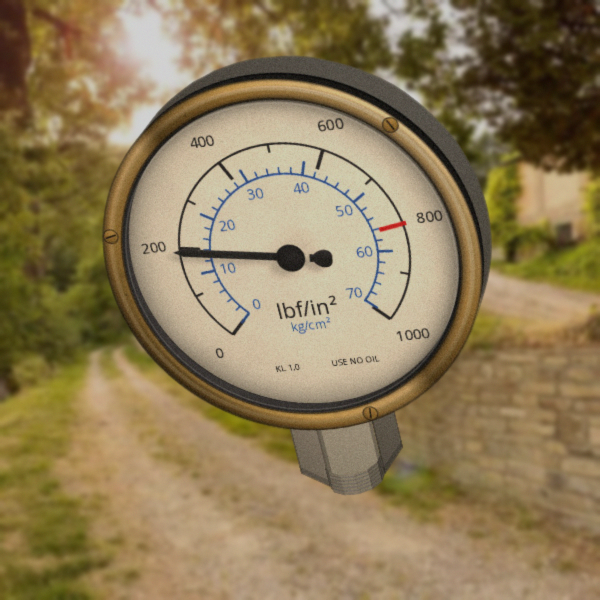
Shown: 200 psi
